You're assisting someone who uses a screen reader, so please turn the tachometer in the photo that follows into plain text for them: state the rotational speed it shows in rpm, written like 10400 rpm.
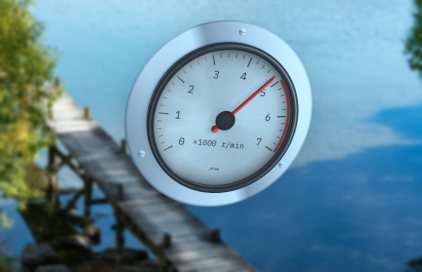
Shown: 4800 rpm
